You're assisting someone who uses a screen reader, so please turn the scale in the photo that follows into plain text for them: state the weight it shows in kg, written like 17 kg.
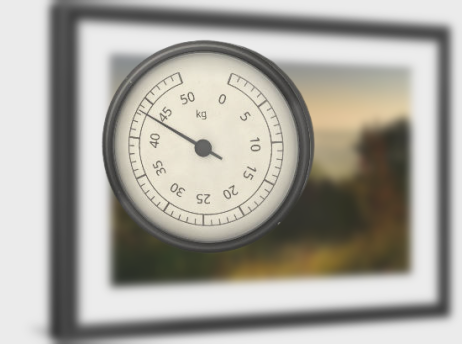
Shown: 43.5 kg
